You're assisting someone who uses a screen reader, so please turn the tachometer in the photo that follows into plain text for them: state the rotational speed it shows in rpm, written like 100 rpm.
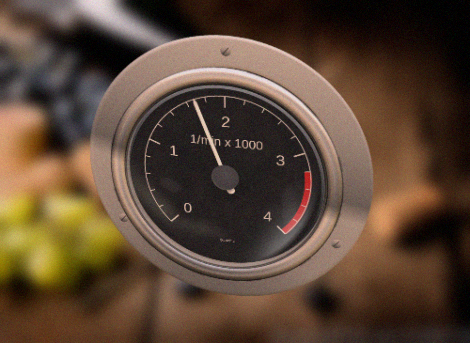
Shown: 1700 rpm
